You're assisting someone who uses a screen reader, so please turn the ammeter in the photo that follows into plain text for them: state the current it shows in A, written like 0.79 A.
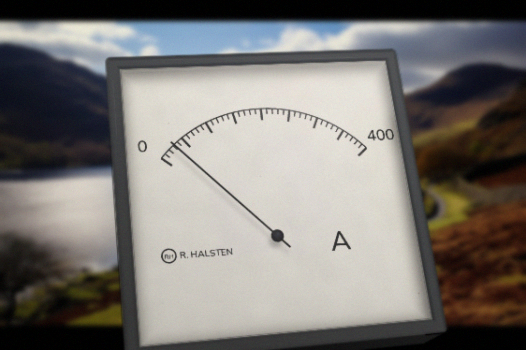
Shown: 30 A
